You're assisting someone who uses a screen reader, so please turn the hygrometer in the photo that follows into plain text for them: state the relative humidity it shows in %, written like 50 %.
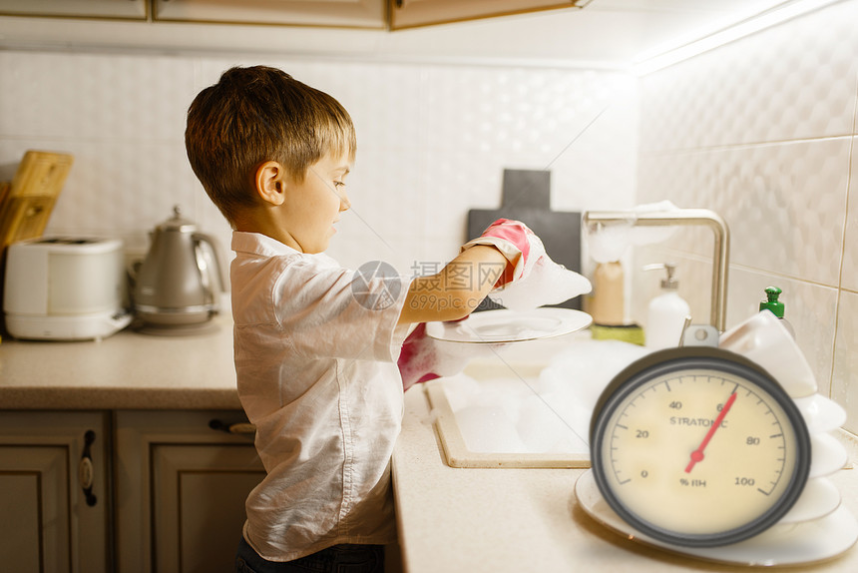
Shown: 60 %
